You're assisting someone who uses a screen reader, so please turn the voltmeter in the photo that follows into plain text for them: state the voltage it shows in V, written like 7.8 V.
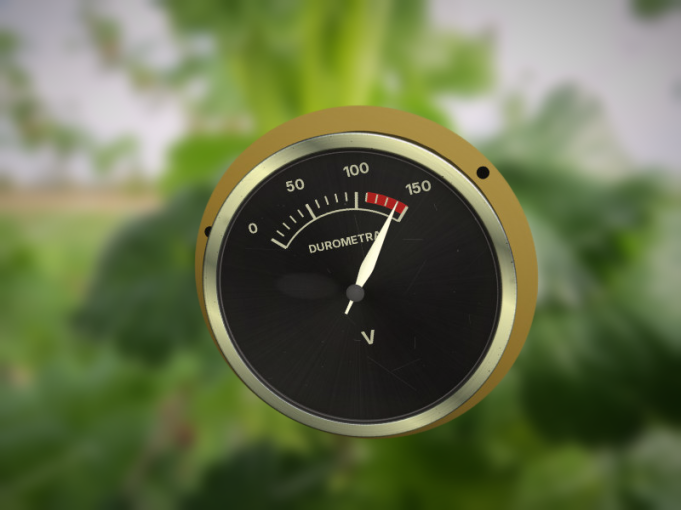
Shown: 140 V
